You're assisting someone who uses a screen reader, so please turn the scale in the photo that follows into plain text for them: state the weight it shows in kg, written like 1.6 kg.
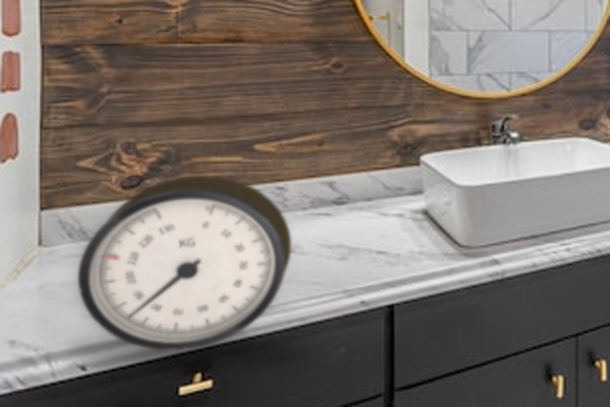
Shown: 85 kg
